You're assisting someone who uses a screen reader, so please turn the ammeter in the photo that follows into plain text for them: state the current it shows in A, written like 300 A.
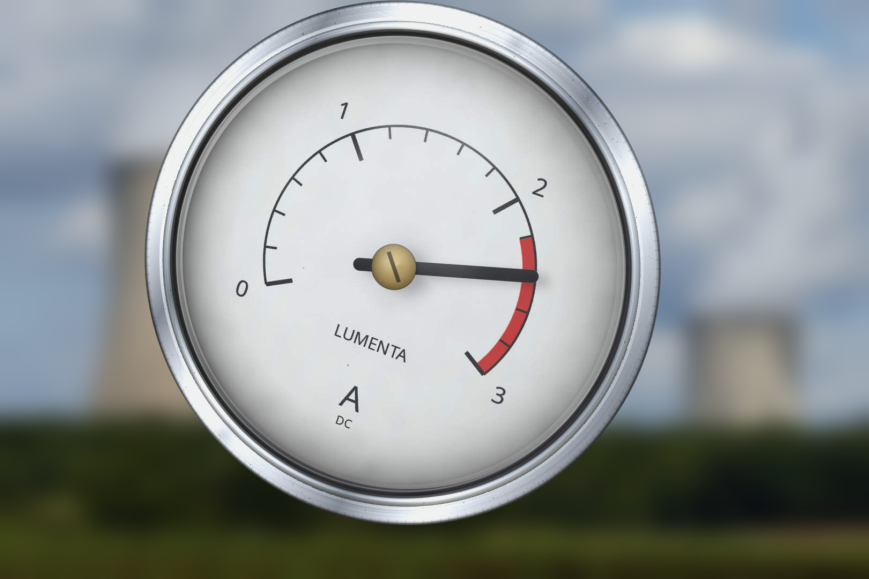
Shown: 2.4 A
